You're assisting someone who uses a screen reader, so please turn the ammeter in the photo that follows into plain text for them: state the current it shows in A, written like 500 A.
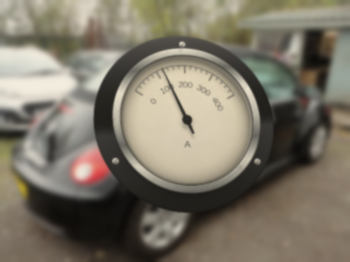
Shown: 120 A
